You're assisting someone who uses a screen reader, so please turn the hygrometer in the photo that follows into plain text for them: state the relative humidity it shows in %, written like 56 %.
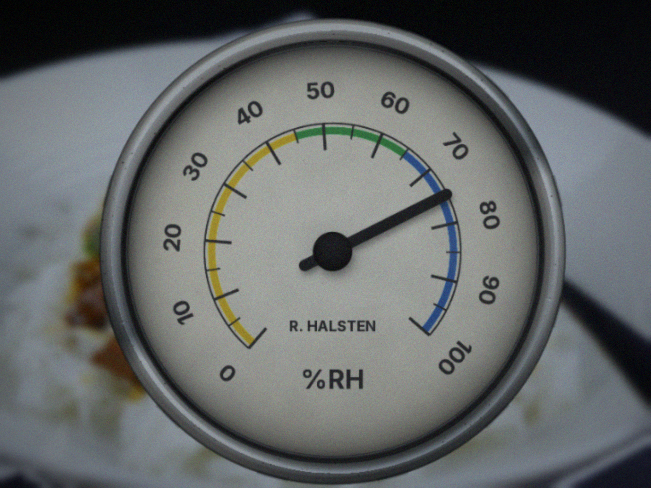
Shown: 75 %
